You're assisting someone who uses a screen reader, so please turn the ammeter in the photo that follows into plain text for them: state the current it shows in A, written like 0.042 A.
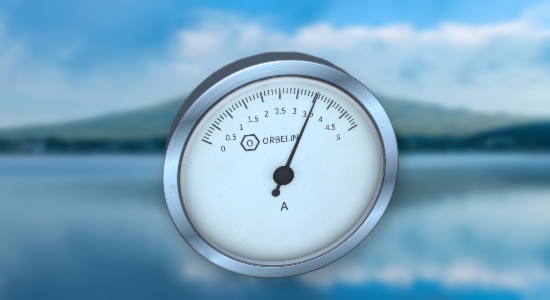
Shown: 3.5 A
